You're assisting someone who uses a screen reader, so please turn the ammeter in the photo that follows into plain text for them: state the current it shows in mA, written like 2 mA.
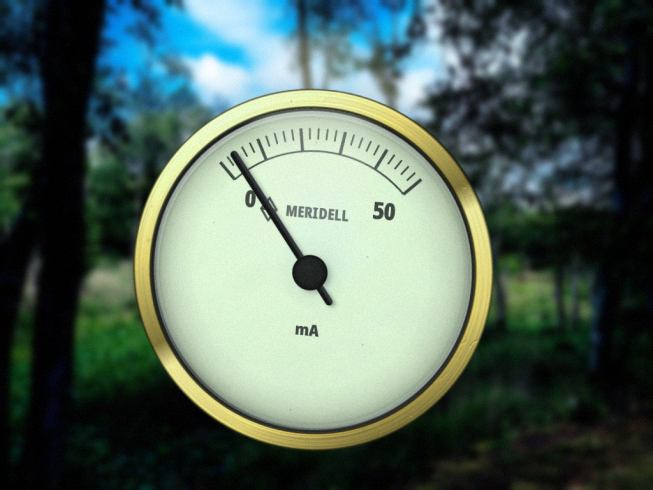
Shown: 4 mA
